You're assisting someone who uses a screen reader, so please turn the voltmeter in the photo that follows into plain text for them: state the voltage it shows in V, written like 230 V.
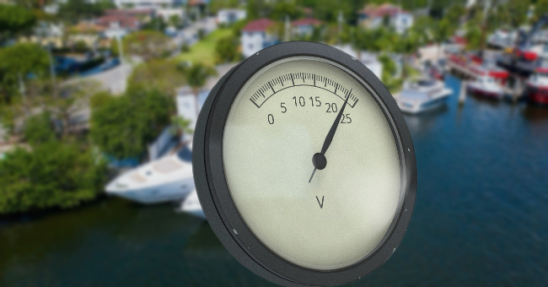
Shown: 22.5 V
